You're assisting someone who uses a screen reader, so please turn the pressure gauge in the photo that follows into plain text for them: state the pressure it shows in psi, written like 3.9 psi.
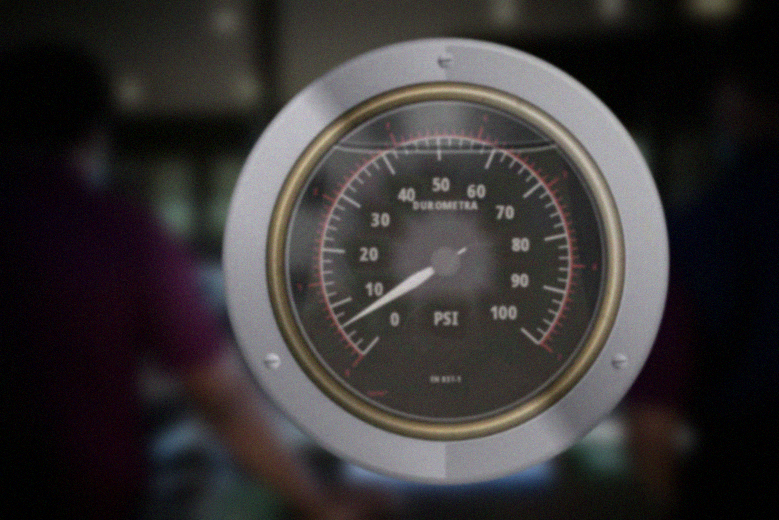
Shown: 6 psi
